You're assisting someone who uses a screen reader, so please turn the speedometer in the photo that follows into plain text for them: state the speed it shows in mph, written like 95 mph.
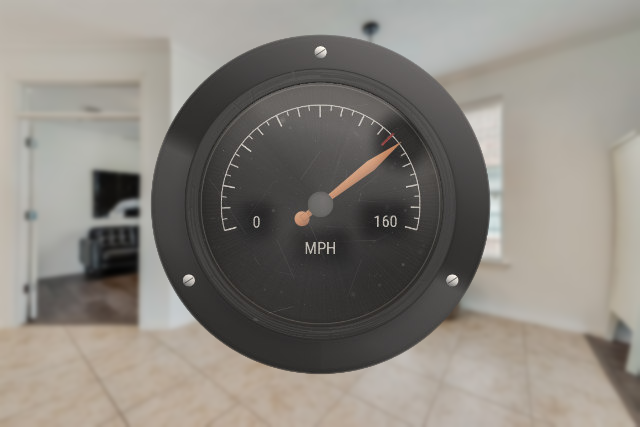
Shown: 120 mph
